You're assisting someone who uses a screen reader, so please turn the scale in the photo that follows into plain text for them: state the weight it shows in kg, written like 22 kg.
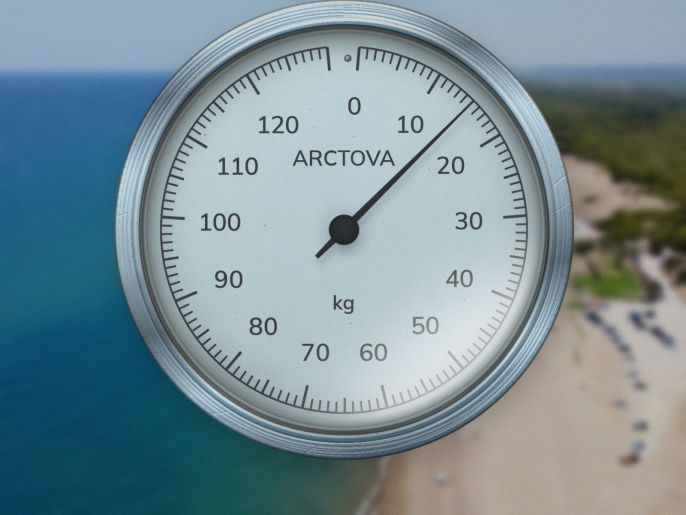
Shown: 15 kg
